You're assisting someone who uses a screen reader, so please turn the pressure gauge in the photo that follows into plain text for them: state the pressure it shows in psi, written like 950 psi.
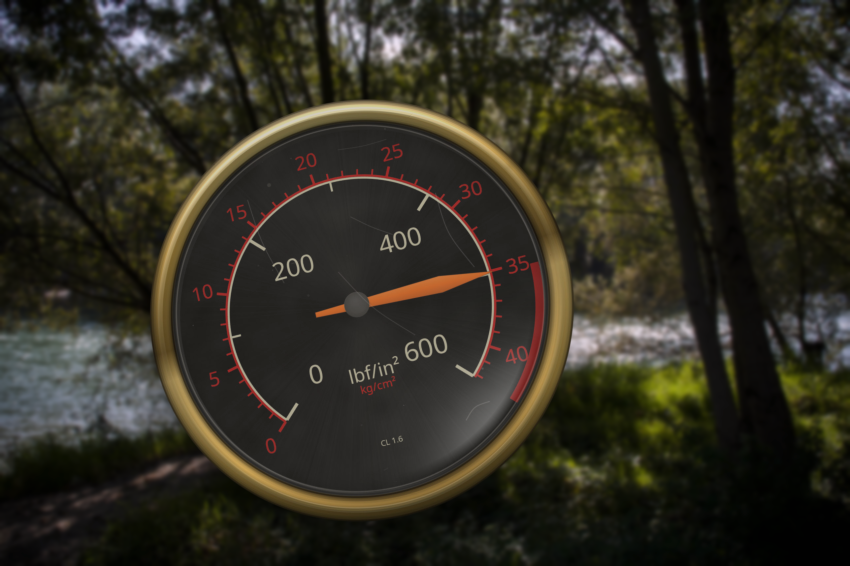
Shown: 500 psi
